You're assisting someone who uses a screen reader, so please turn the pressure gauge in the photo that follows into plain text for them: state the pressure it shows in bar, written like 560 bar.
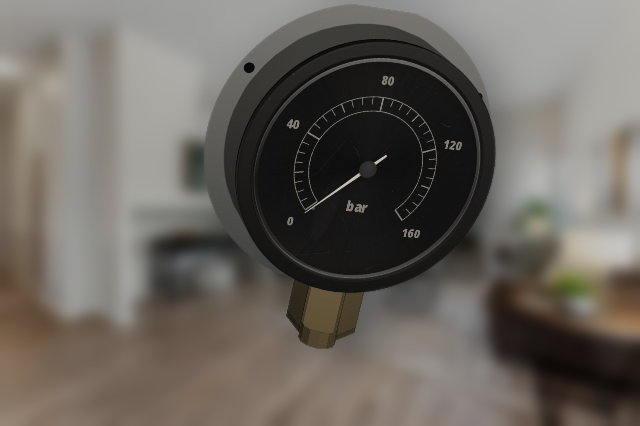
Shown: 0 bar
